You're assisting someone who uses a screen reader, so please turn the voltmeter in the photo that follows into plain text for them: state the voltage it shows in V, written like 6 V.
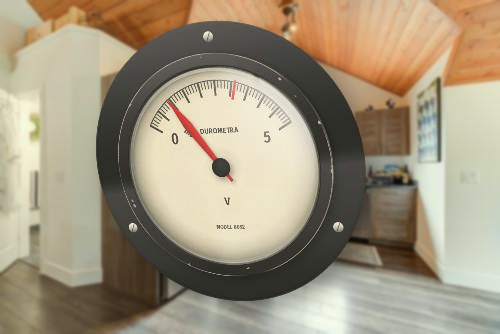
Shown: 1 V
